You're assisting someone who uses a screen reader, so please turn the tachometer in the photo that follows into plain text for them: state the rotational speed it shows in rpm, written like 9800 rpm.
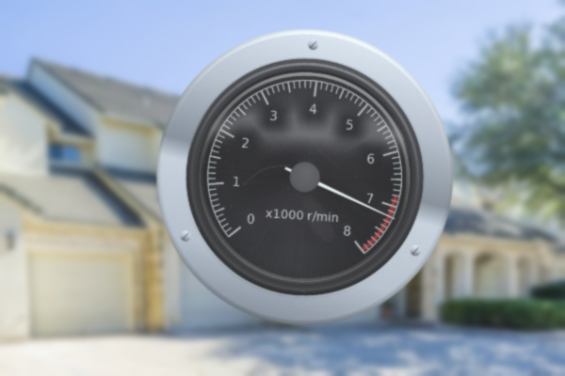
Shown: 7200 rpm
